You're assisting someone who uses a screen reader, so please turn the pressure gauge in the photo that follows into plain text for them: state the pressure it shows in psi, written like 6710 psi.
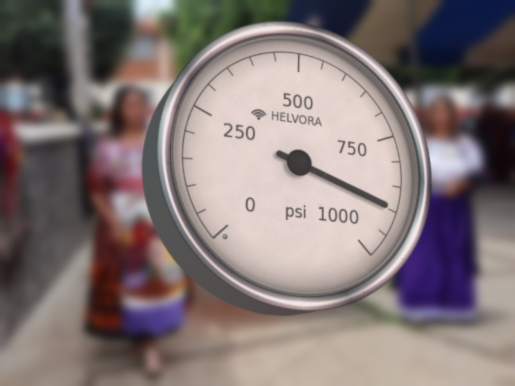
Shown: 900 psi
